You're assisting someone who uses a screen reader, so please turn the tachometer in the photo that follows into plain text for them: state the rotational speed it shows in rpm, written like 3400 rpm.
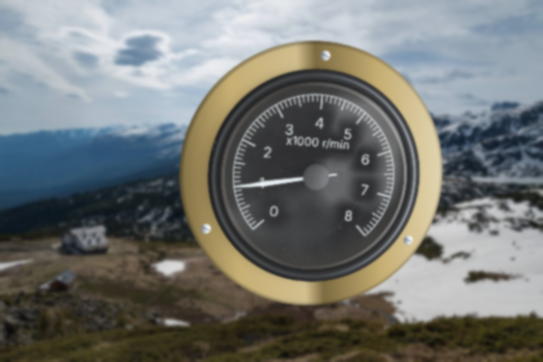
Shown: 1000 rpm
